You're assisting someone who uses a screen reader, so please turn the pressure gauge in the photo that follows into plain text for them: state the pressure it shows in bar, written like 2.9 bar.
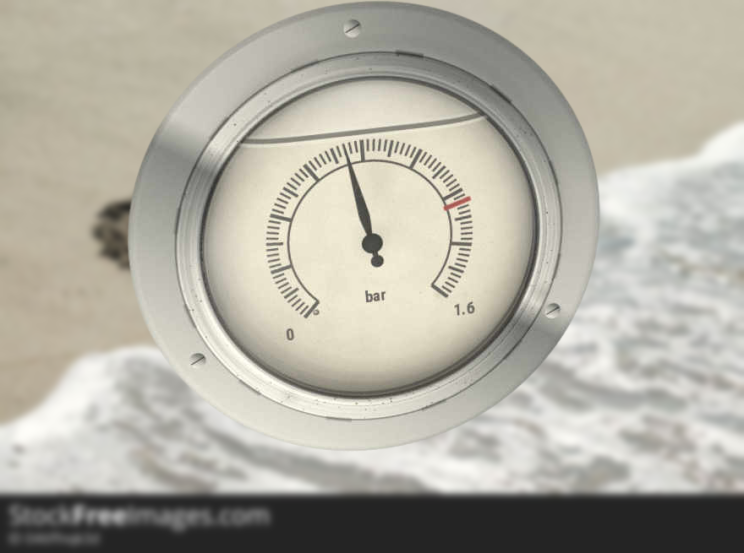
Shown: 0.74 bar
